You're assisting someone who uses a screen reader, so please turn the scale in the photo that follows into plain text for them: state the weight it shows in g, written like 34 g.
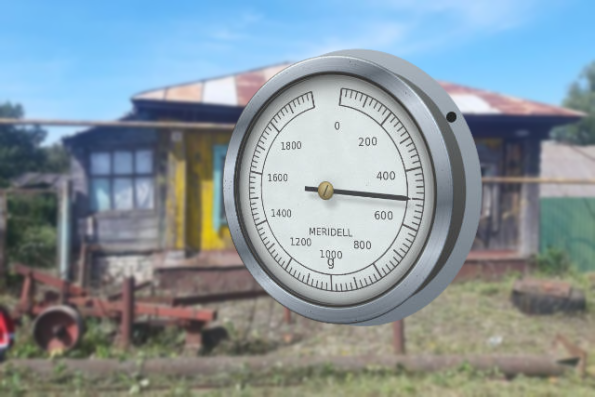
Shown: 500 g
